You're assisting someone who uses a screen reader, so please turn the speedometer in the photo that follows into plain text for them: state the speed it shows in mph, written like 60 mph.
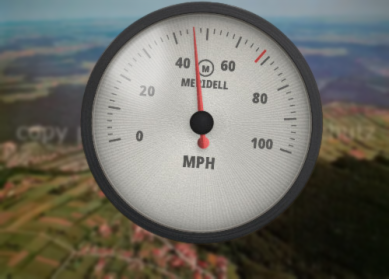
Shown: 46 mph
